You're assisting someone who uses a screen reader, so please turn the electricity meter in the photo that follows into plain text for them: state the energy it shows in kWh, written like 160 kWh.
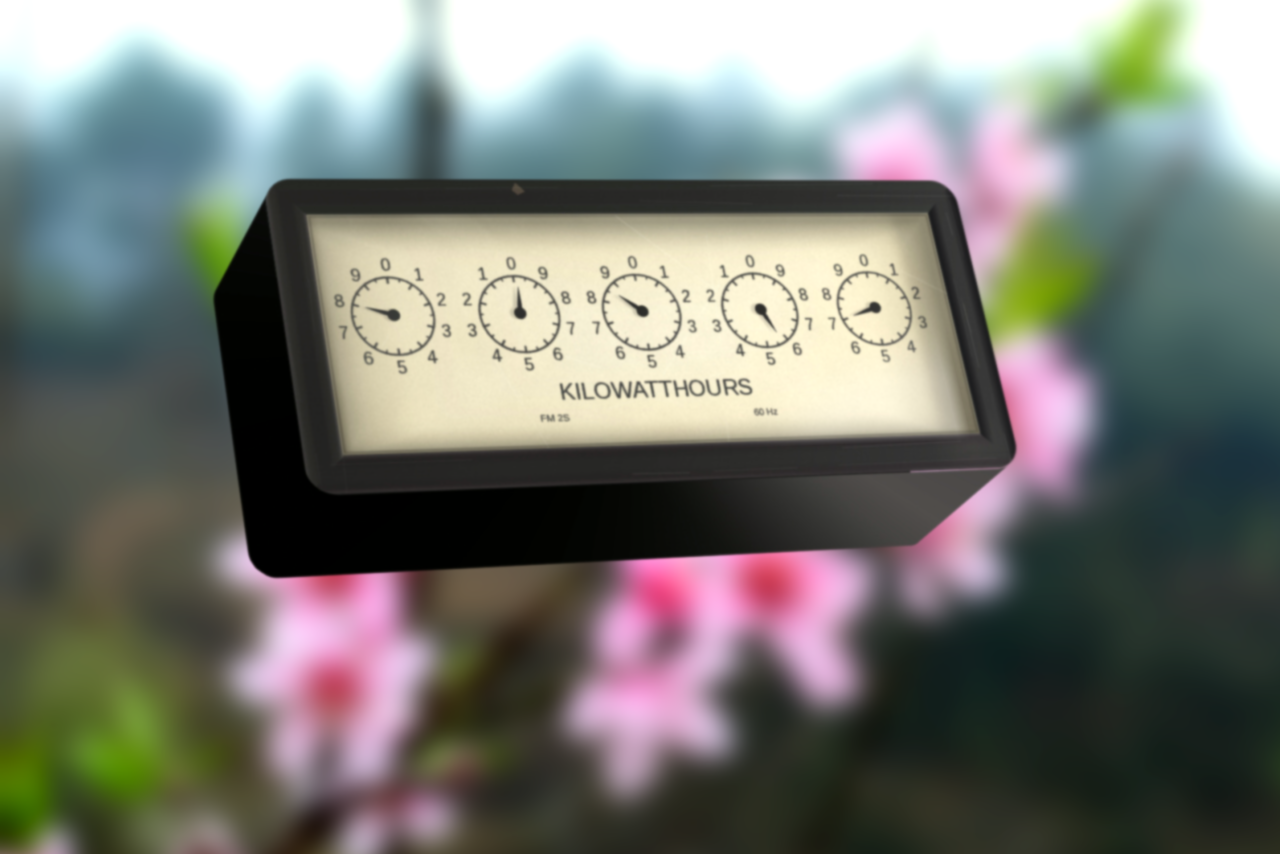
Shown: 79857 kWh
